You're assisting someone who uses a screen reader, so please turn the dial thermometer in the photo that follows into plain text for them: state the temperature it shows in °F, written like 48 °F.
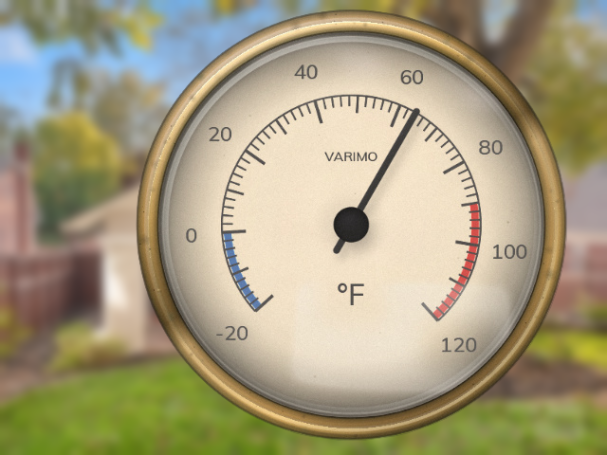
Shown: 64 °F
